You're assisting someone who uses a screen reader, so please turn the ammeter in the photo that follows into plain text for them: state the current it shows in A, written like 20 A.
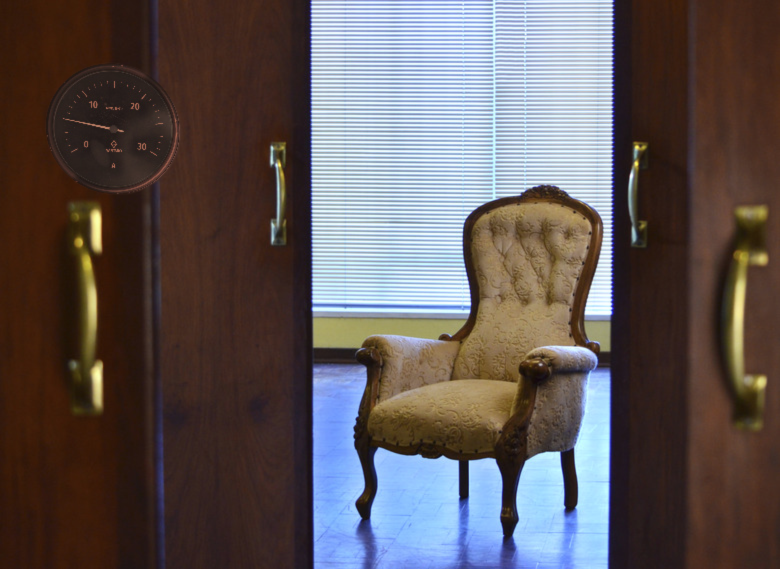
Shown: 5 A
